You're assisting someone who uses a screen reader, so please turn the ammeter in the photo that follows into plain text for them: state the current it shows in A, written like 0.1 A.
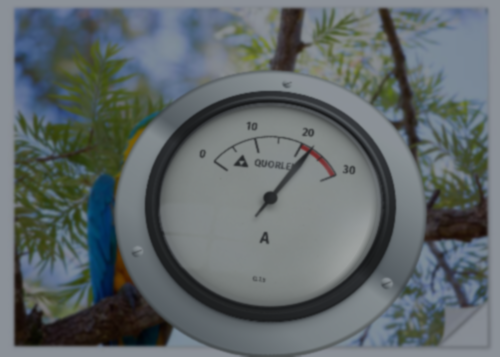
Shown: 22.5 A
